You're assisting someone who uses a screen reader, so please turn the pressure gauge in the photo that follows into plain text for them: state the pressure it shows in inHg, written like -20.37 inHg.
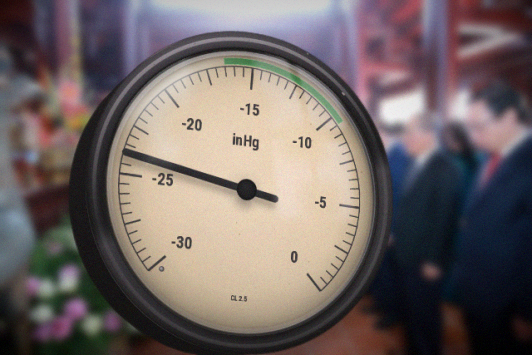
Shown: -24 inHg
